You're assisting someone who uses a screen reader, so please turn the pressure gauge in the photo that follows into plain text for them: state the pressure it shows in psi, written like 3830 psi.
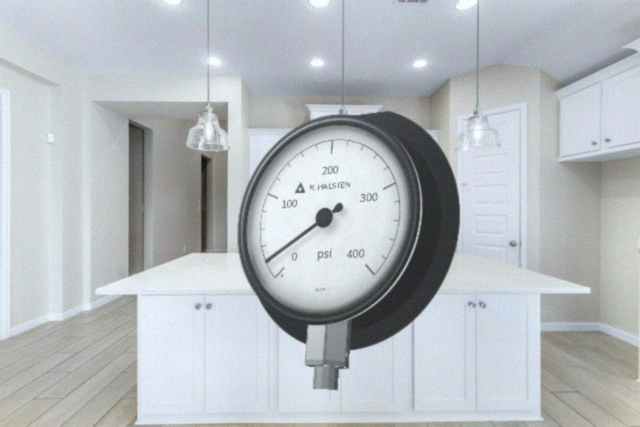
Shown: 20 psi
